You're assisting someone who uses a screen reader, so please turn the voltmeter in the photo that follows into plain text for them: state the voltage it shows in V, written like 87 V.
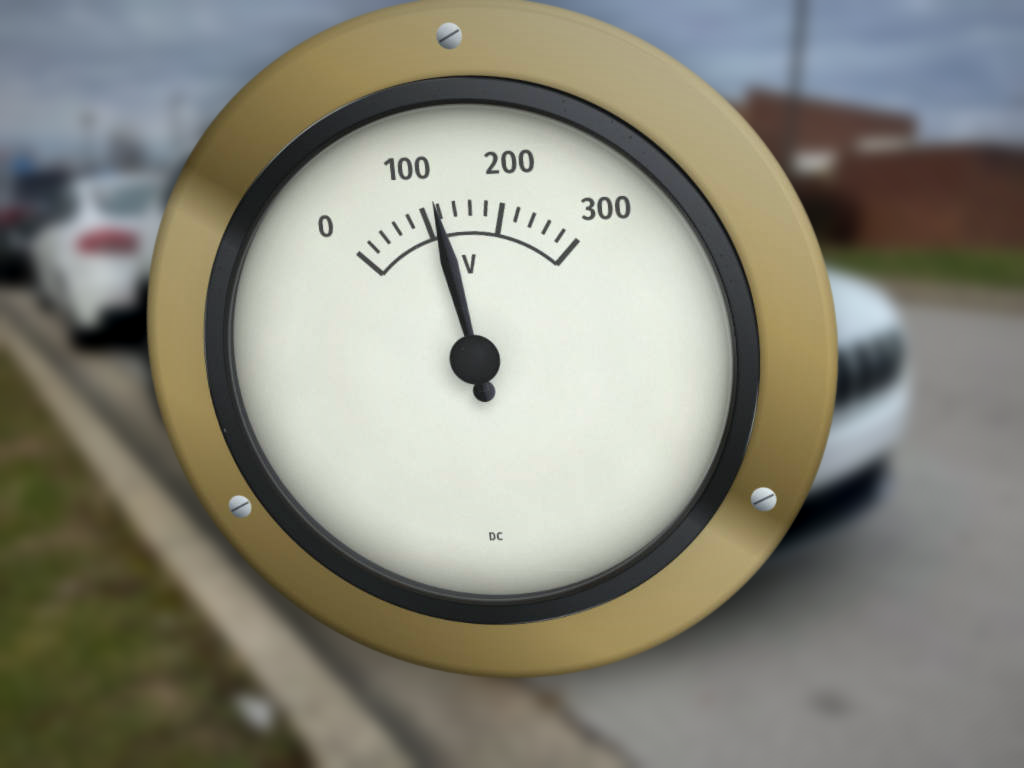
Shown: 120 V
